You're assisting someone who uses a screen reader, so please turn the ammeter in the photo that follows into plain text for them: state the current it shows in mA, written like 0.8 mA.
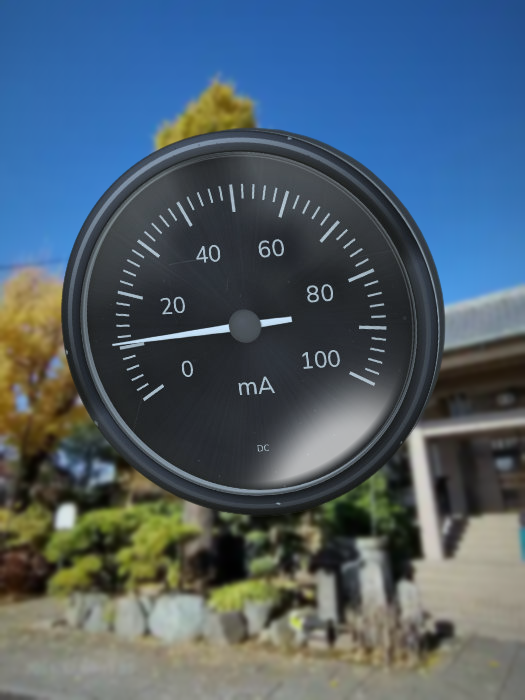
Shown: 11 mA
